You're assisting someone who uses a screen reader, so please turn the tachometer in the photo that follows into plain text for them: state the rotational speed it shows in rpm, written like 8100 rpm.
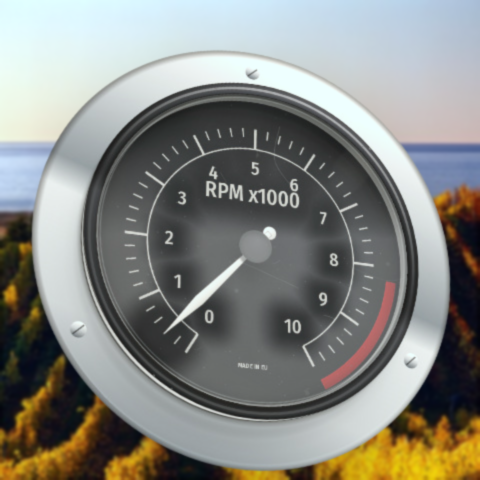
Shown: 400 rpm
